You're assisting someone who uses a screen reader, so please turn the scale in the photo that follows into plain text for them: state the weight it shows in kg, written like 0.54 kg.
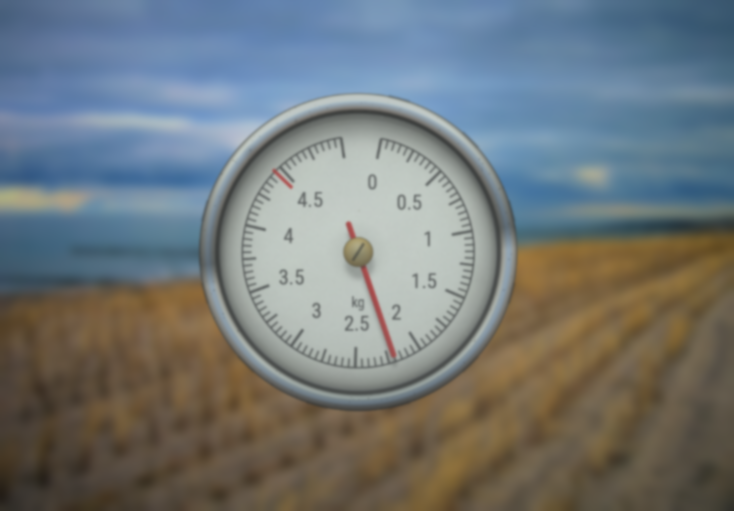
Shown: 2.2 kg
